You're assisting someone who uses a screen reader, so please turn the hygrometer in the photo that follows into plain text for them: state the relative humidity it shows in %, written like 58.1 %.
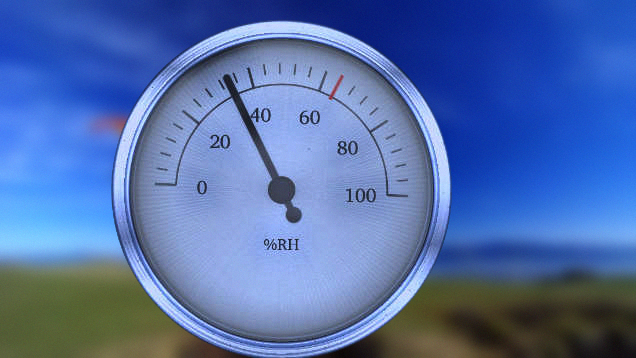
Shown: 34 %
